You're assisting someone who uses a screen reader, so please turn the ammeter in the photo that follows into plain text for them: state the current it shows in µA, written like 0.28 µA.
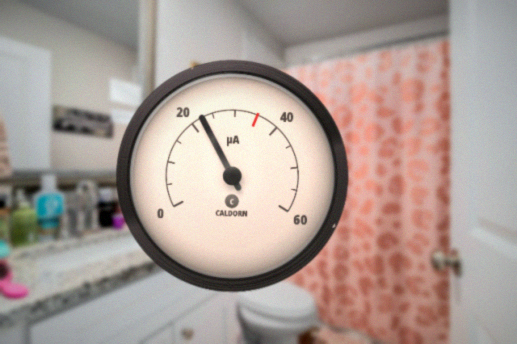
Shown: 22.5 µA
